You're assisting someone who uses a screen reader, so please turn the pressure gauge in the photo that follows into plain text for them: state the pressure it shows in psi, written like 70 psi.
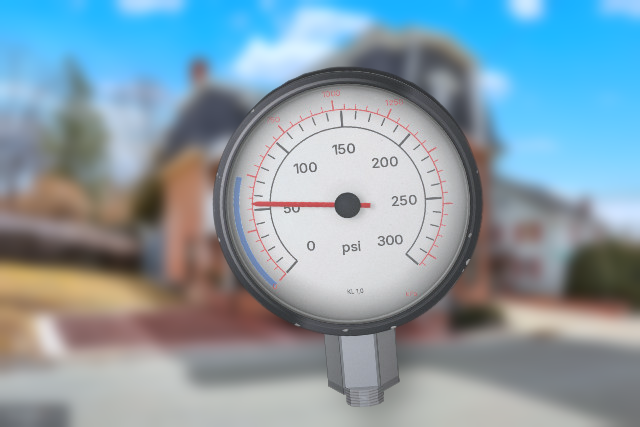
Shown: 55 psi
